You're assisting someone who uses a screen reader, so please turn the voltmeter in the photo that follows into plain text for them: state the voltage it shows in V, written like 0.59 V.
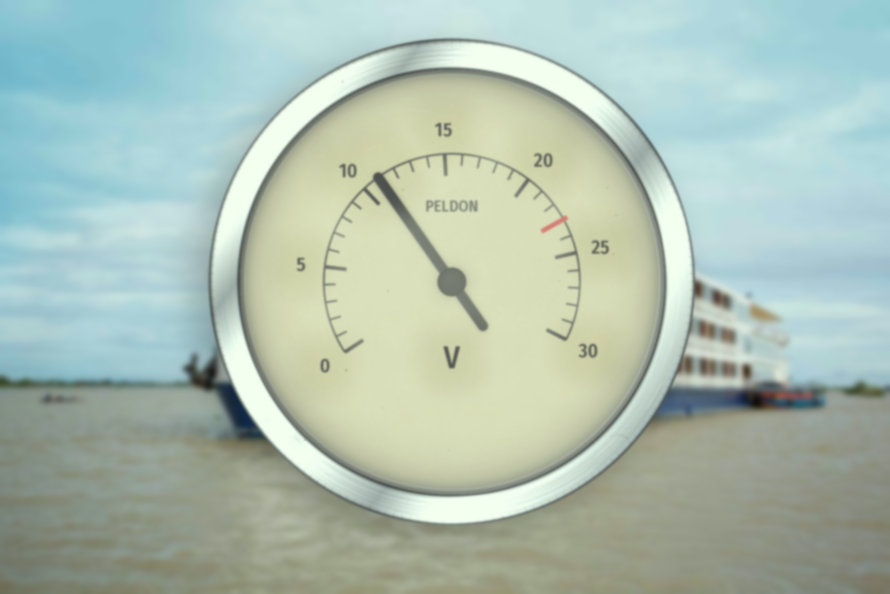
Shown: 11 V
